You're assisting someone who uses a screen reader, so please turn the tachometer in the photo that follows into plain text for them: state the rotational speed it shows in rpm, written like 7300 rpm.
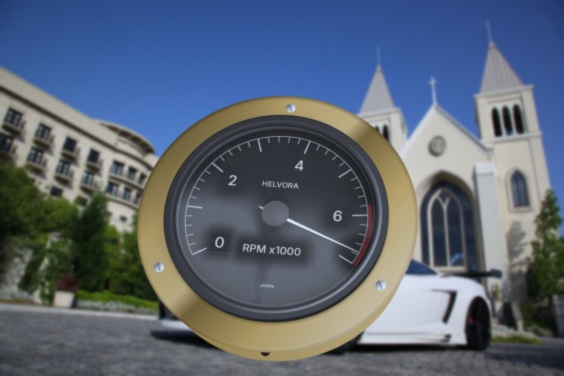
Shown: 6800 rpm
